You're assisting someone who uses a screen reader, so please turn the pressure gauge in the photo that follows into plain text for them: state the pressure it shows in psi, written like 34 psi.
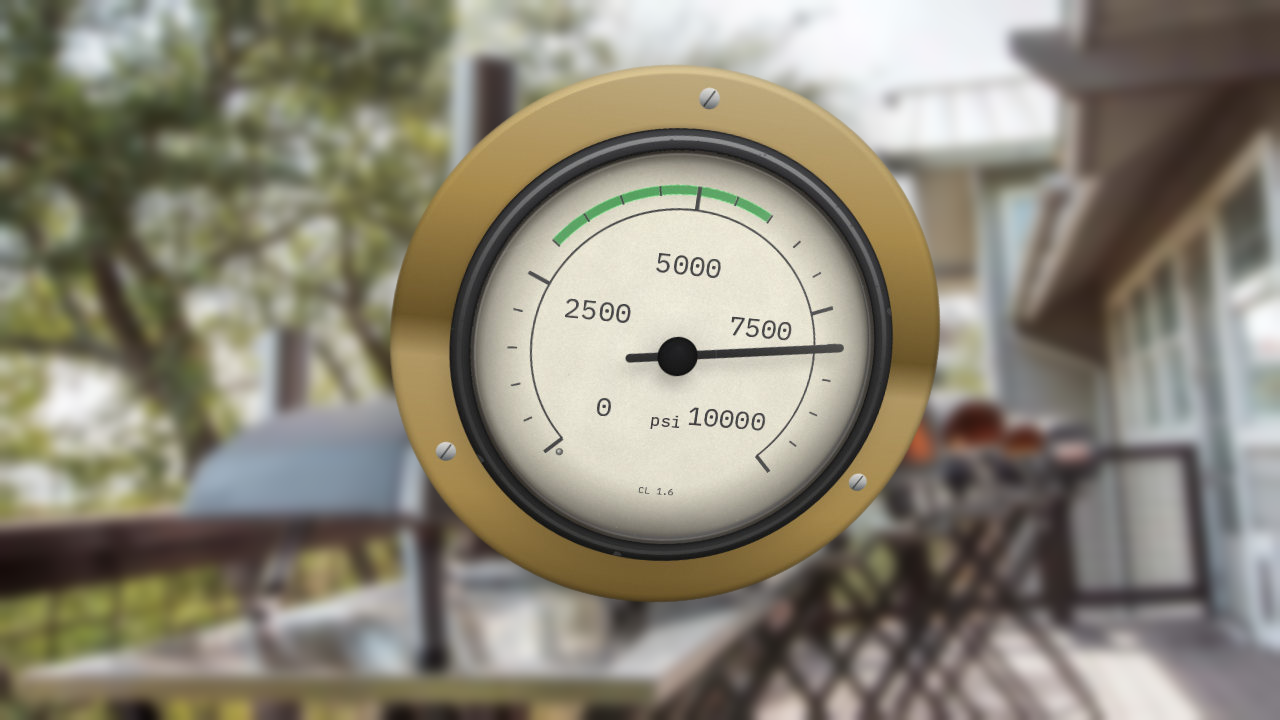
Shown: 8000 psi
